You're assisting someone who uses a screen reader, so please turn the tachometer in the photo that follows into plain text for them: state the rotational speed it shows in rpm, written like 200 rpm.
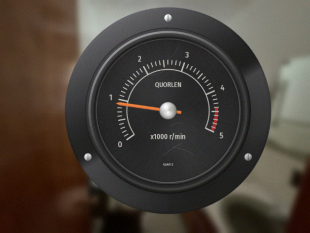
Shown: 900 rpm
